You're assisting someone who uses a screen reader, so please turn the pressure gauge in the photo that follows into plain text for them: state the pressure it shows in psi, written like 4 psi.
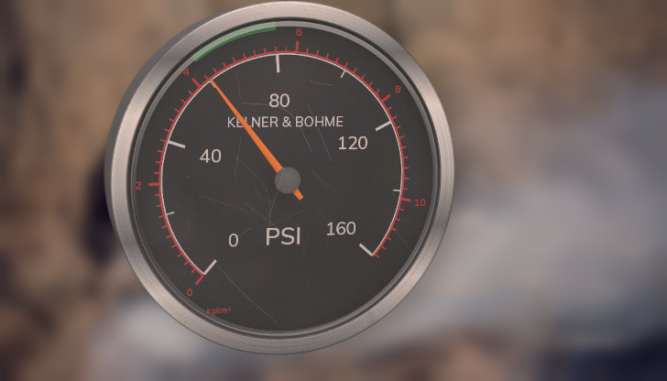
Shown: 60 psi
